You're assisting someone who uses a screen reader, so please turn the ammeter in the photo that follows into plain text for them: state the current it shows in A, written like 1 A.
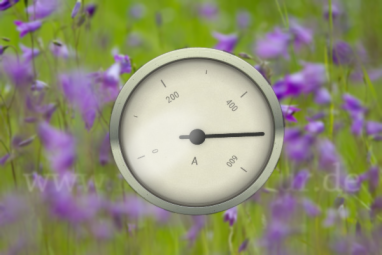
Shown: 500 A
